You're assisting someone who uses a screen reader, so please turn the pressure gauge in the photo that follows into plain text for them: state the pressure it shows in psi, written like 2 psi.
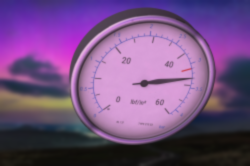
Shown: 47.5 psi
